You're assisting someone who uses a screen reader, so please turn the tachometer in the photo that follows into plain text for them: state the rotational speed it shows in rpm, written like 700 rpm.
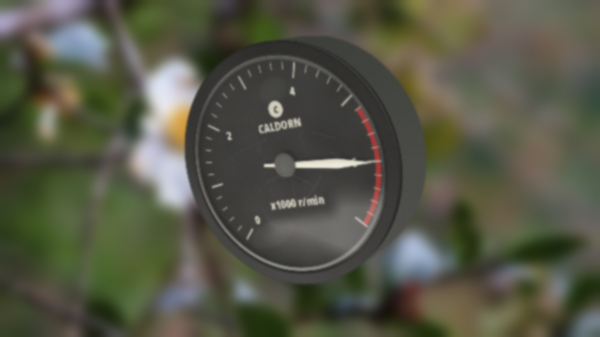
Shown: 6000 rpm
